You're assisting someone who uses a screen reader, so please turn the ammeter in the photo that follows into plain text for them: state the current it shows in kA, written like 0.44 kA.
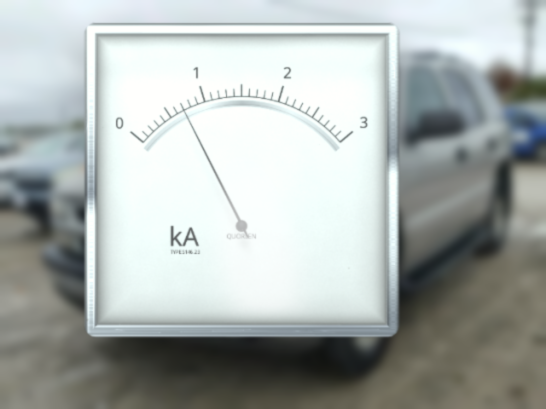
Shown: 0.7 kA
